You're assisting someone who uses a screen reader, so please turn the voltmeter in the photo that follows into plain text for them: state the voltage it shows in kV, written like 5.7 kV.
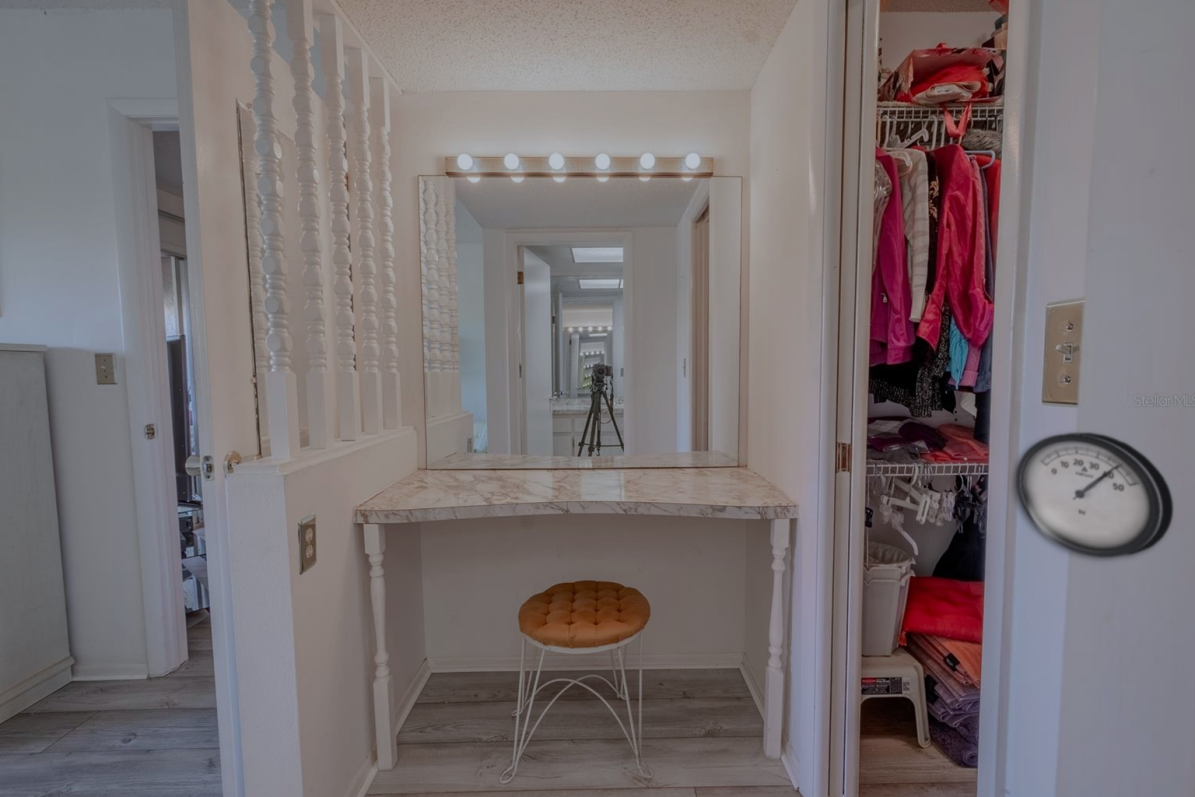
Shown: 40 kV
